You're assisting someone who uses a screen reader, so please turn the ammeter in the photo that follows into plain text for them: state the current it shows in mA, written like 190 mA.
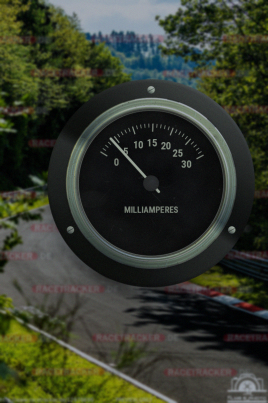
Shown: 4 mA
